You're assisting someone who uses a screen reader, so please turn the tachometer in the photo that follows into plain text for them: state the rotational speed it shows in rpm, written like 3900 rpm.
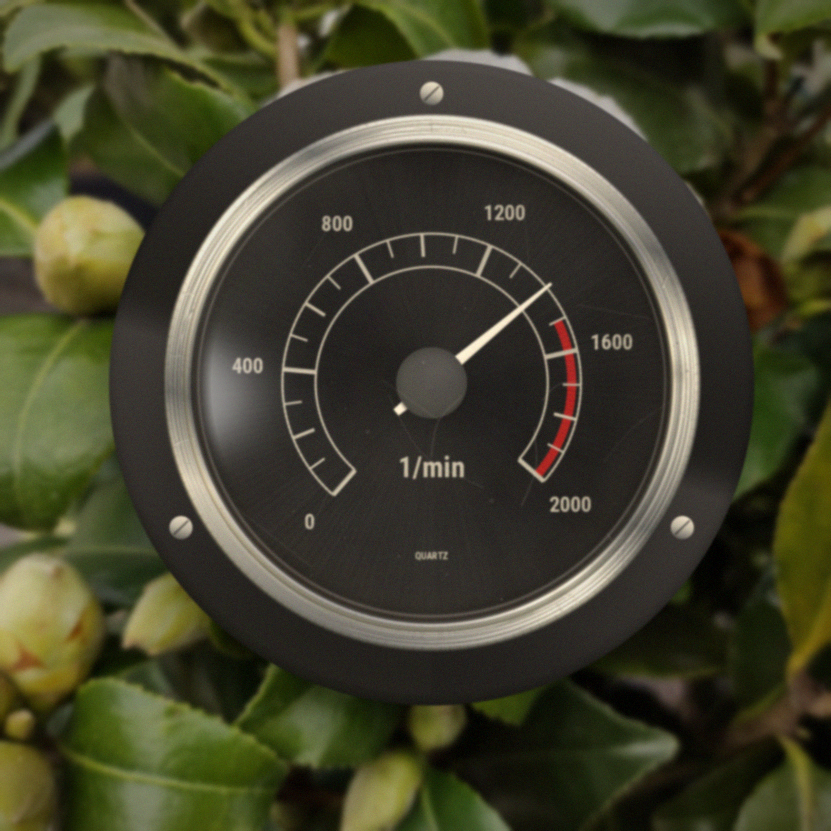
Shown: 1400 rpm
